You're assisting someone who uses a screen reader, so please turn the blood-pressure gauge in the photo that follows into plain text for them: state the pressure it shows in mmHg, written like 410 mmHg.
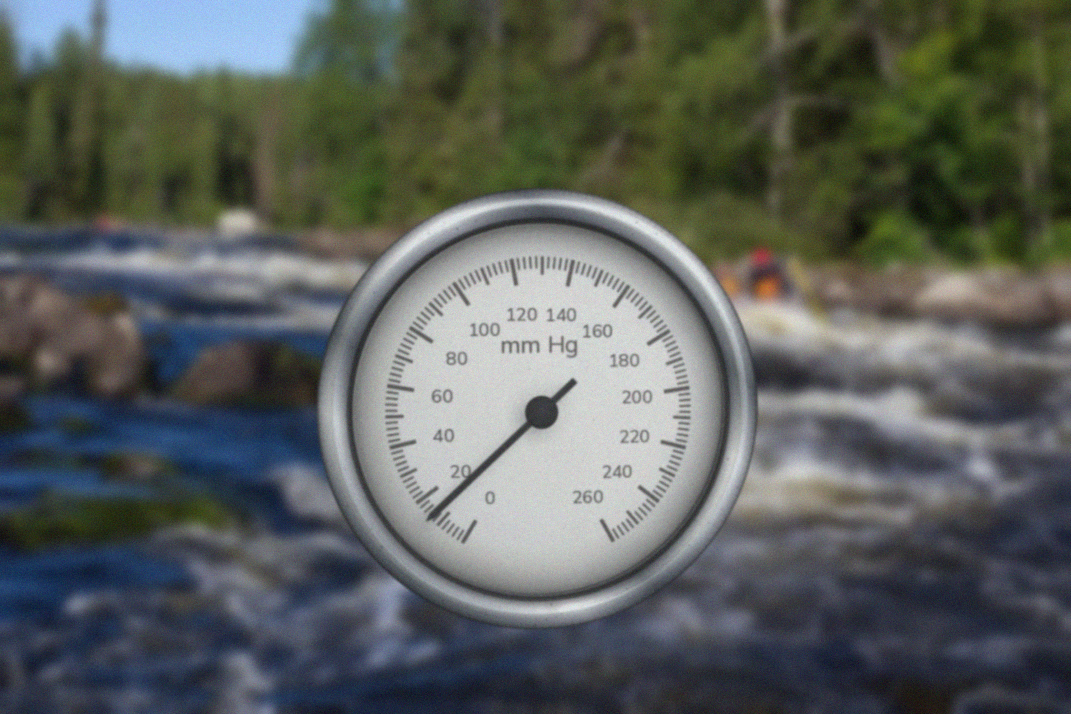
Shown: 14 mmHg
